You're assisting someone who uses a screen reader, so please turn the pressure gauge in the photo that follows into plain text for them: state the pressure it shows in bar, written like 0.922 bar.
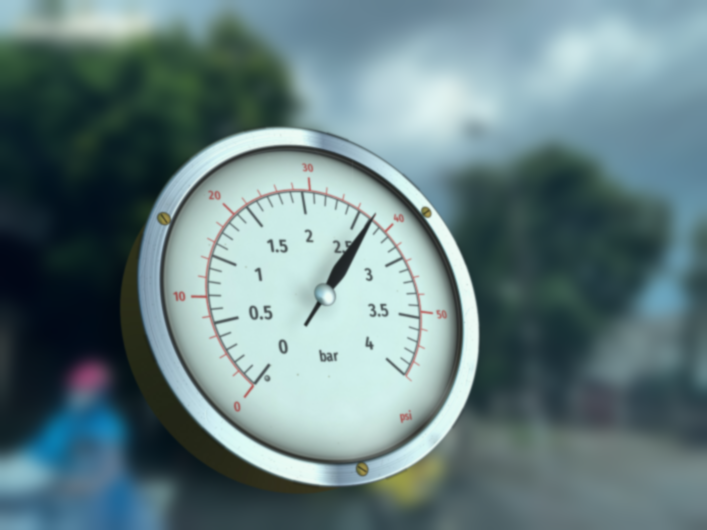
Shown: 2.6 bar
